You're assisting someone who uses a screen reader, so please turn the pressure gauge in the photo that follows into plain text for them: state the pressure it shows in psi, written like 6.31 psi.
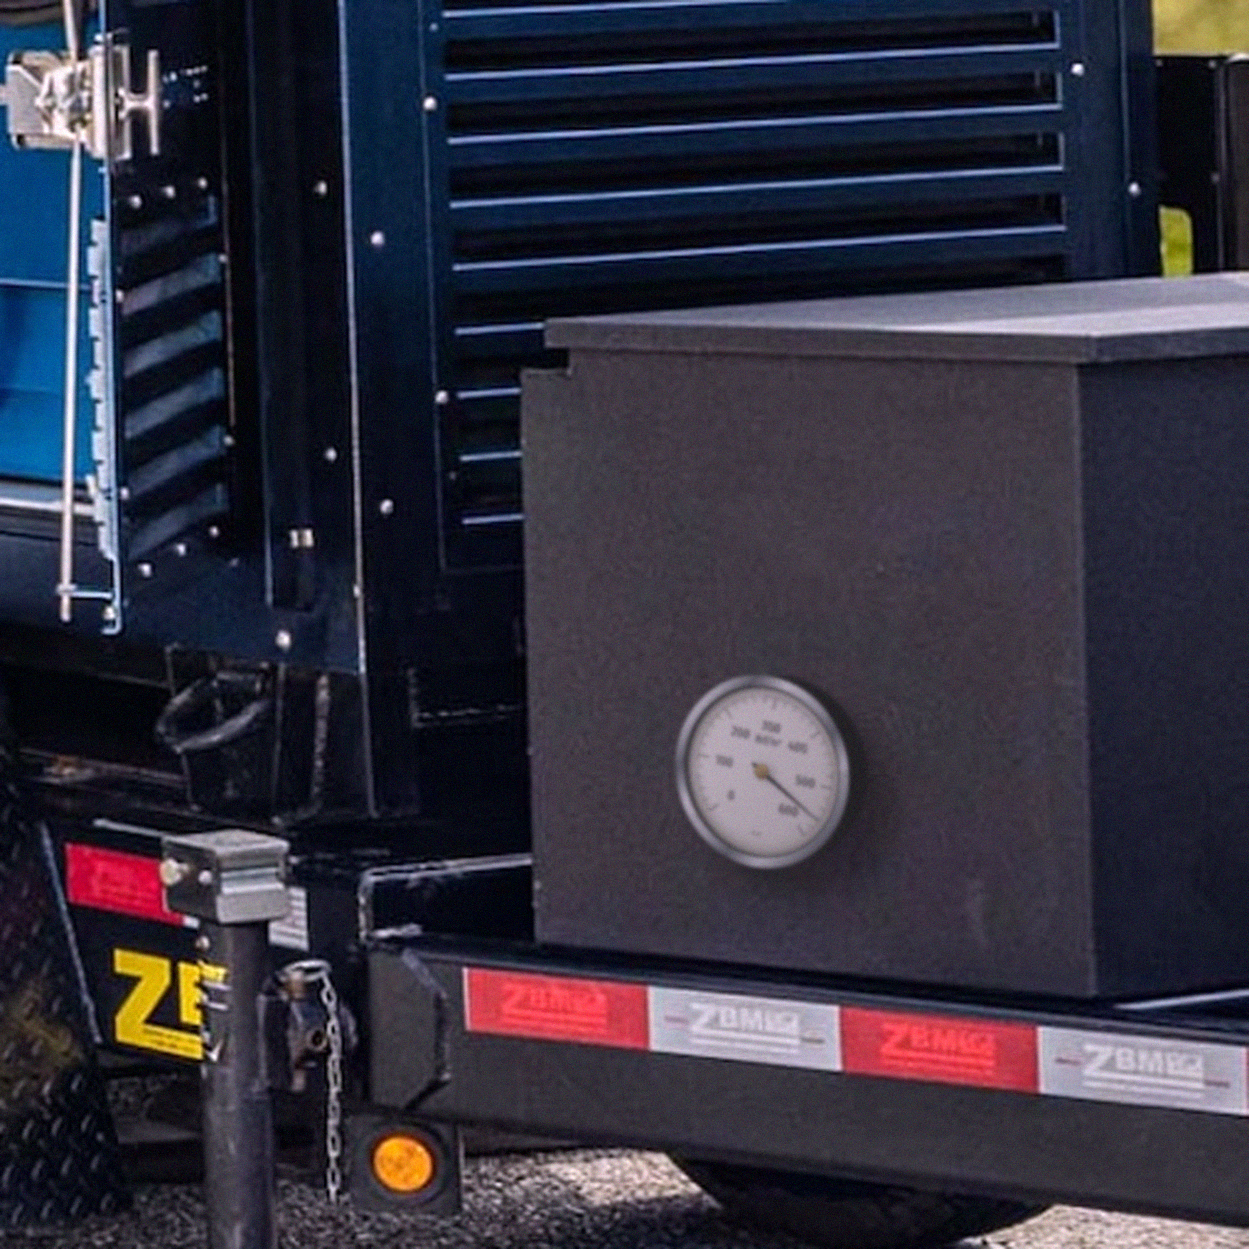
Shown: 560 psi
